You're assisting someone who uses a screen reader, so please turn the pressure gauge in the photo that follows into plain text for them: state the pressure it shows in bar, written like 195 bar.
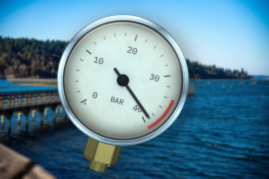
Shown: 39 bar
